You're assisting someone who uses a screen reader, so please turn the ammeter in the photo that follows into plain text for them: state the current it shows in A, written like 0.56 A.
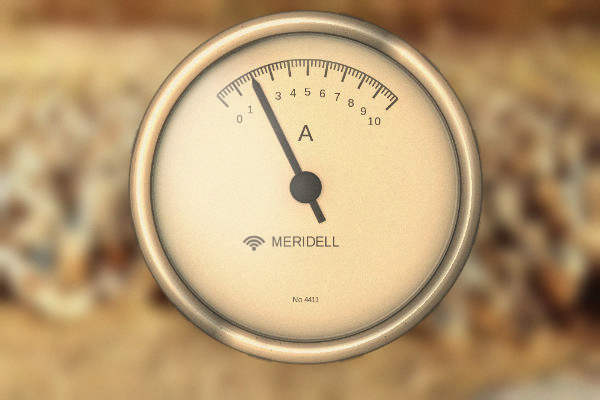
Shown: 2 A
